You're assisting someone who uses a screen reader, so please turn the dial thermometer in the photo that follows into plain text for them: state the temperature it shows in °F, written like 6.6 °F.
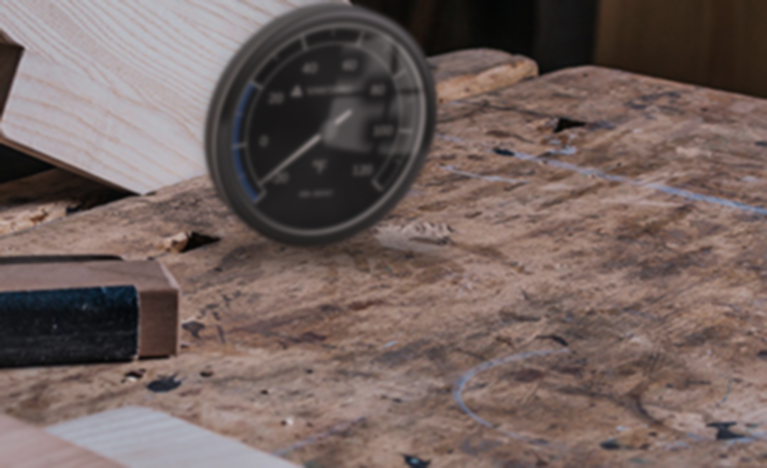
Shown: -15 °F
